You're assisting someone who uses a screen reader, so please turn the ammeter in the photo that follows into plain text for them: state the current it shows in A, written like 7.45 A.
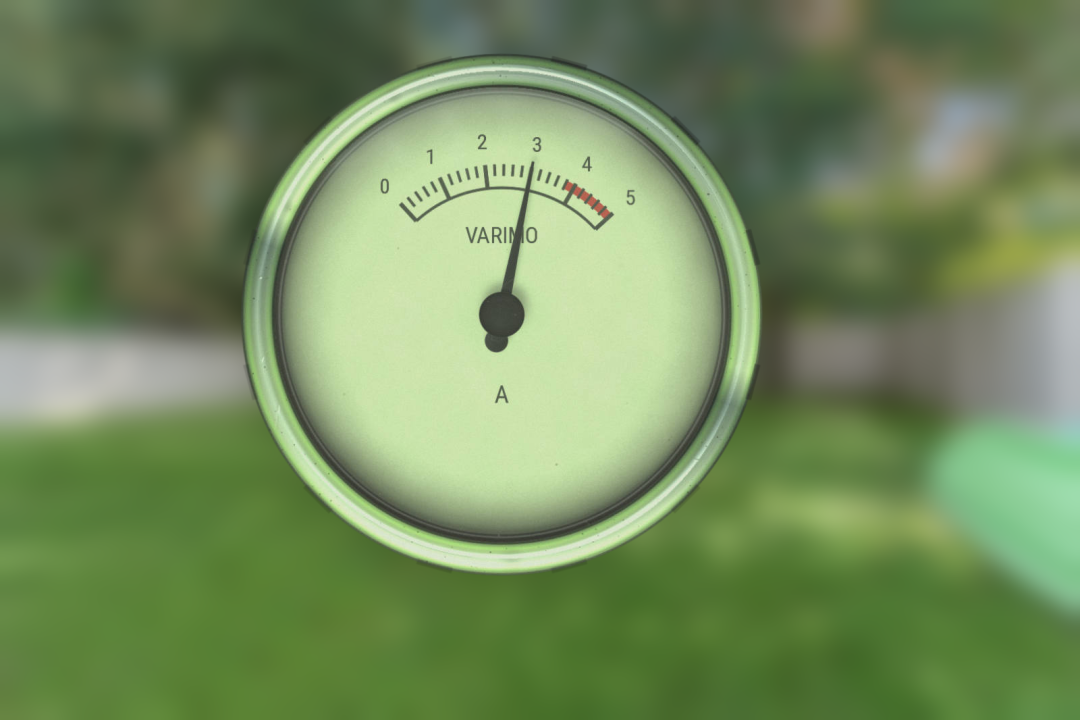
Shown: 3 A
